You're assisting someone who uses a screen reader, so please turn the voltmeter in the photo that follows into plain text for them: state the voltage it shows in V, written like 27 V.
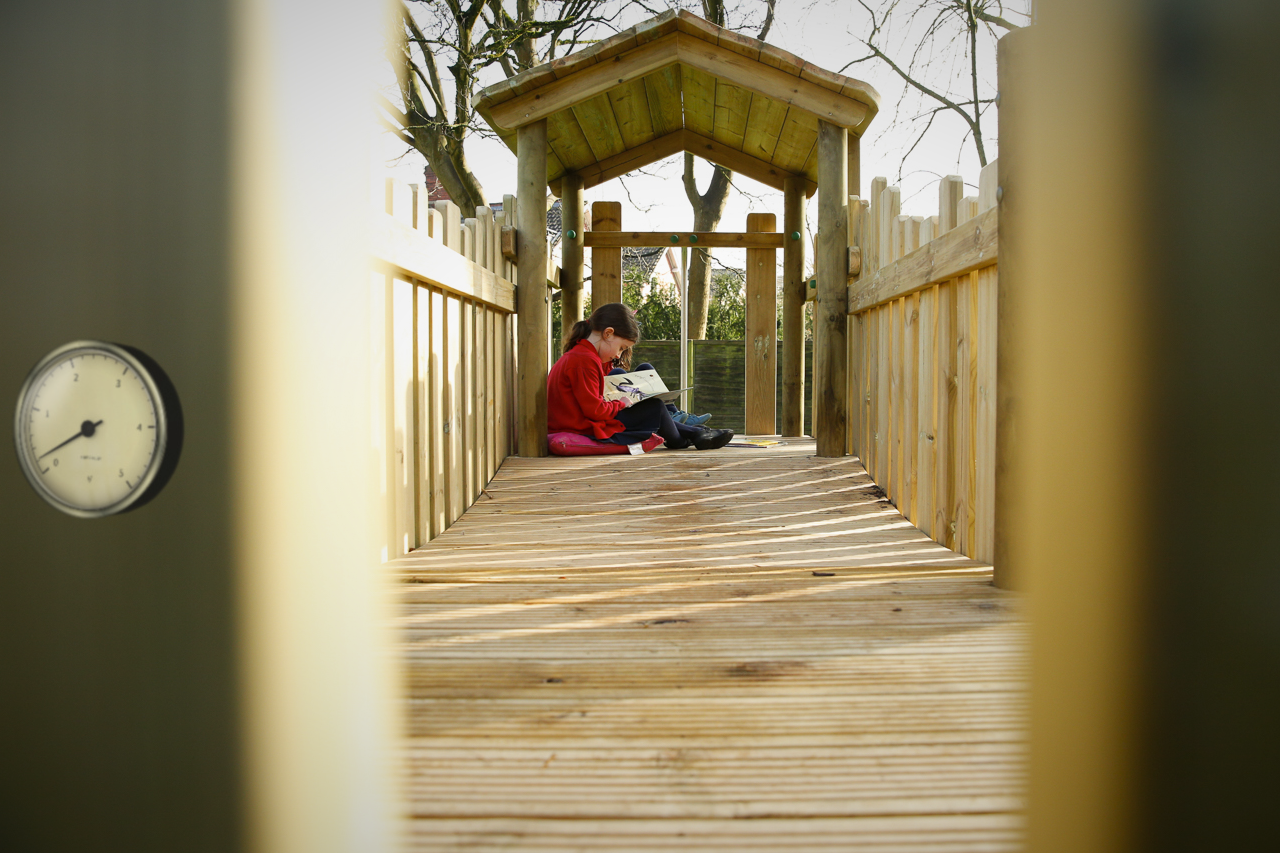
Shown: 0.2 V
